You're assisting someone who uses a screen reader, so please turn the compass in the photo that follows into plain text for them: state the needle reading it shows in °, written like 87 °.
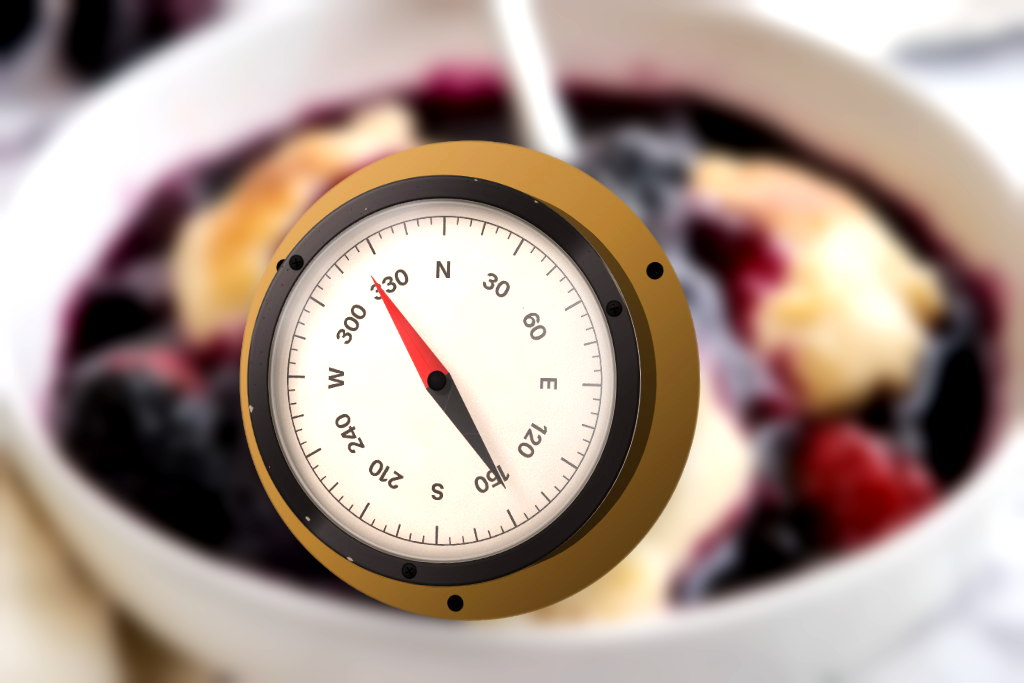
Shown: 325 °
